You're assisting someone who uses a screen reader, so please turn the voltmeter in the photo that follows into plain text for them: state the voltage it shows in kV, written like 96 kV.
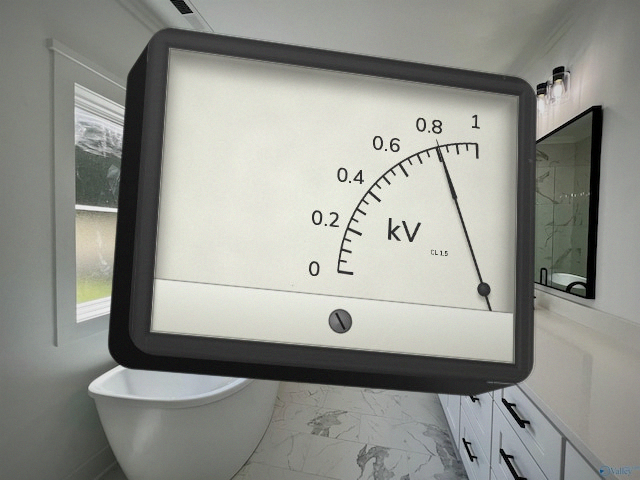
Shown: 0.8 kV
